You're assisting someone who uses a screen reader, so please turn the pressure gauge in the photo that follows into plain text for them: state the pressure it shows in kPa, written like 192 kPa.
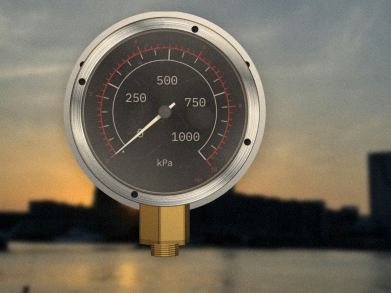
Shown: 0 kPa
